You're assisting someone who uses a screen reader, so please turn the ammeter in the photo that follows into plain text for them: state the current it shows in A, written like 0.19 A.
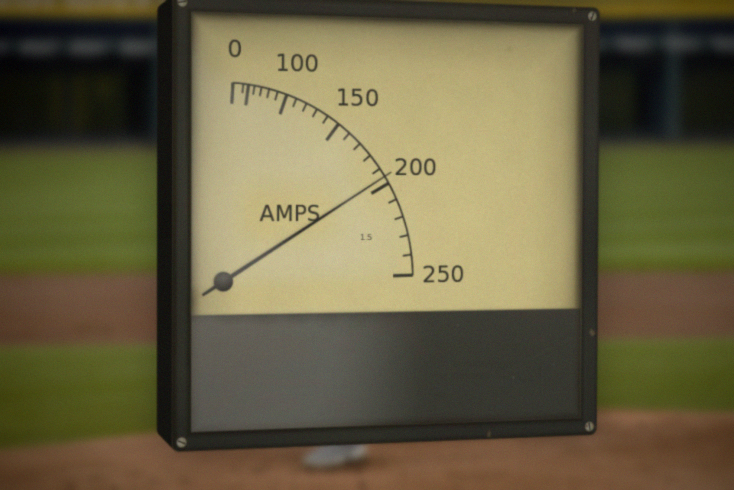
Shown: 195 A
